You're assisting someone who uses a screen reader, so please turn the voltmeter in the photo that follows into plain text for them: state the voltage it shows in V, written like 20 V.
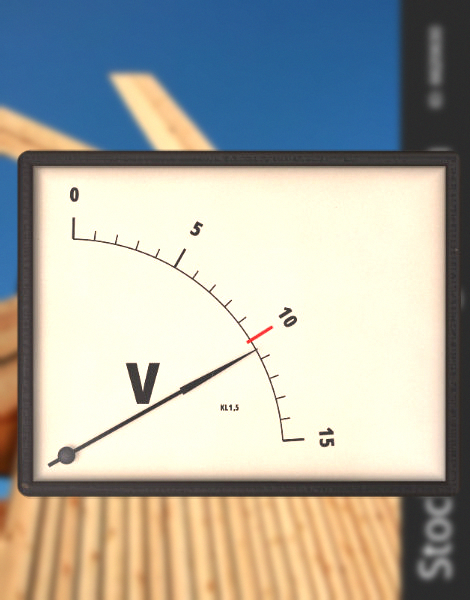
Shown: 10.5 V
